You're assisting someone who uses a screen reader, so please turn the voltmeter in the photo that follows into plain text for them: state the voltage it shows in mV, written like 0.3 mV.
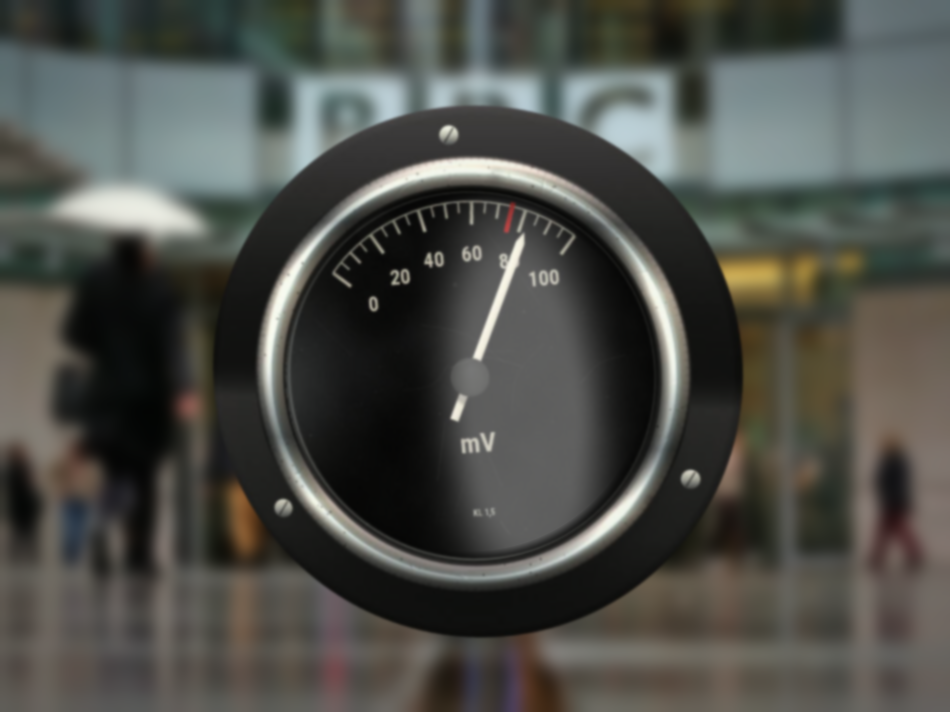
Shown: 82.5 mV
